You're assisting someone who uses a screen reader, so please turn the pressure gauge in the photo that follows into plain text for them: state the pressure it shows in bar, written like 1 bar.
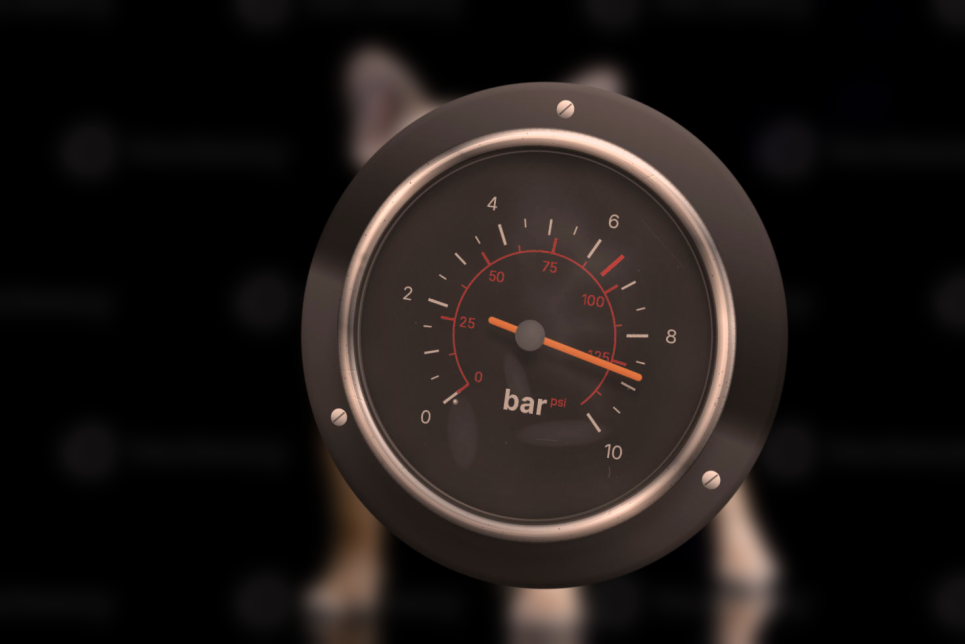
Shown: 8.75 bar
